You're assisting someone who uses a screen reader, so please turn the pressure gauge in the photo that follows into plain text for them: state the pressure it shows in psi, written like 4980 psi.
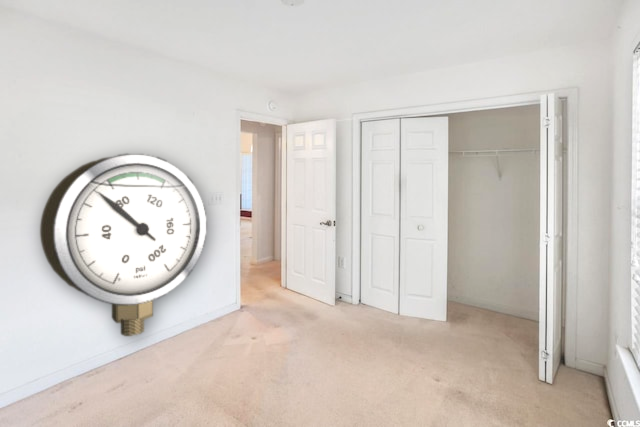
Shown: 70 psi
